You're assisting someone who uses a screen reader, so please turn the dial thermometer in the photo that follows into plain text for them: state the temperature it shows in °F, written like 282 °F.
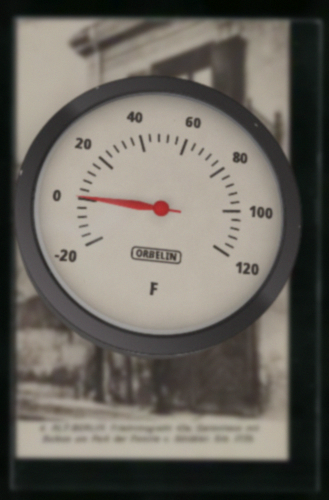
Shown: 0 °F
